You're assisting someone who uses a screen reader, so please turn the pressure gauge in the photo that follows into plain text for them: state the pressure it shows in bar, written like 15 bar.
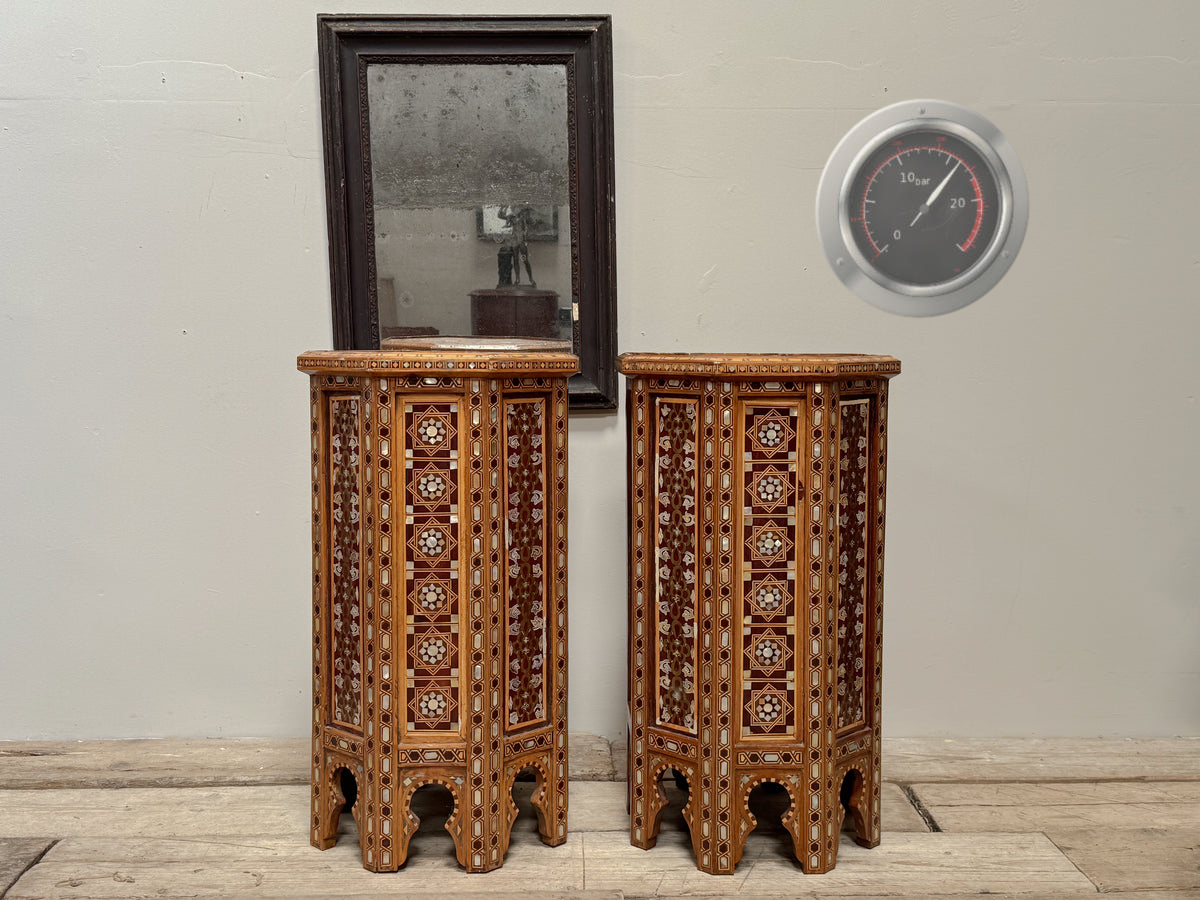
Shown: 16 bar
